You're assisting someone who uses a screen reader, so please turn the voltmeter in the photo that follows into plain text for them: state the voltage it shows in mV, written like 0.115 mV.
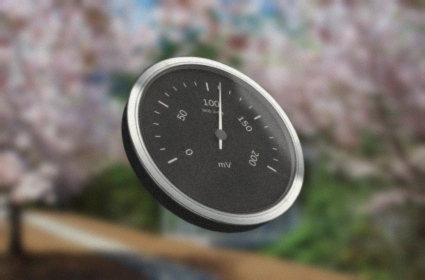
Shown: 110 mV
